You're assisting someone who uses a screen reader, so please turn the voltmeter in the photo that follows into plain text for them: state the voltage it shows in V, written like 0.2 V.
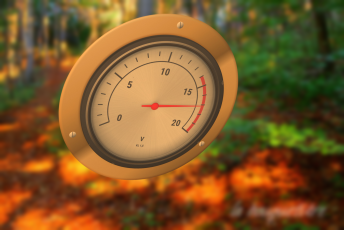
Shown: 17 V
